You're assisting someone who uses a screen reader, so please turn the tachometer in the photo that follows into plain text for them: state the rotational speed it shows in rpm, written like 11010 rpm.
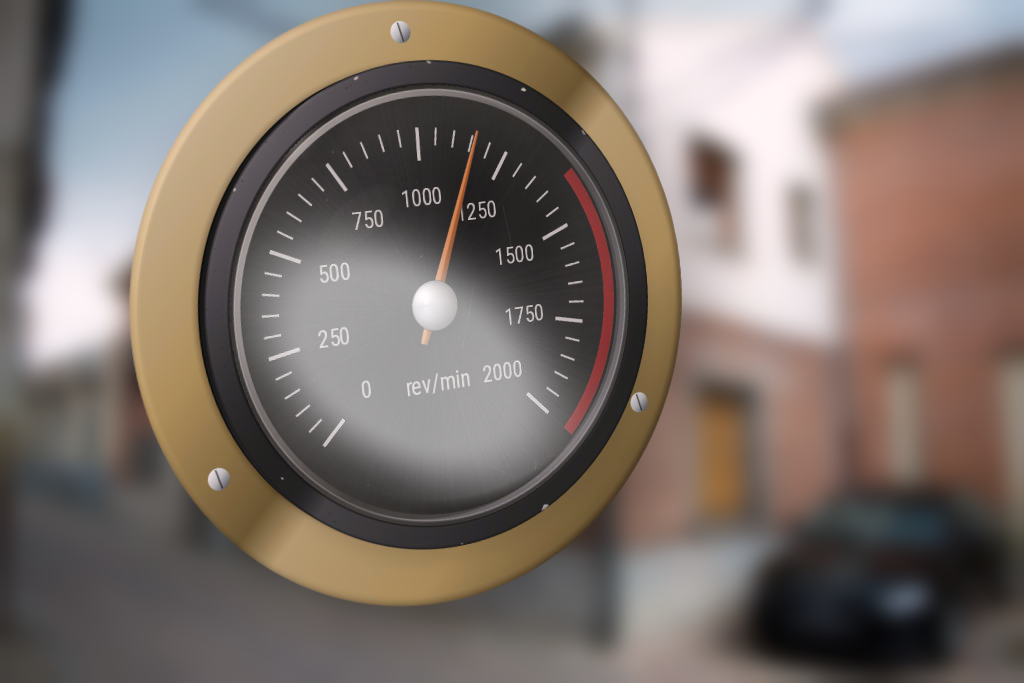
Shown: 1150 rpm
